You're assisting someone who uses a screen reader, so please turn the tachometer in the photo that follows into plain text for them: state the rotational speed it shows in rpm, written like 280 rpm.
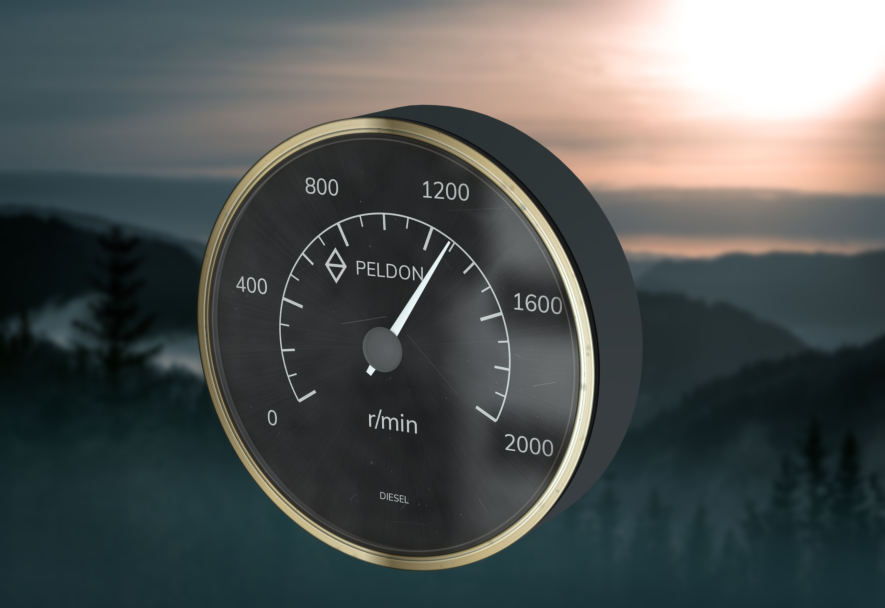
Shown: 1300 rpm
